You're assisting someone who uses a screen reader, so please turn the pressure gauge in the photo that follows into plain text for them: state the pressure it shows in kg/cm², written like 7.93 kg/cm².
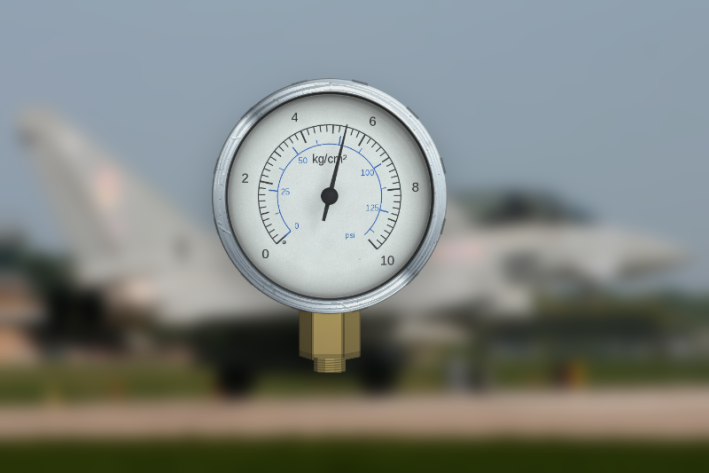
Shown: 5.4 kg/cm²
